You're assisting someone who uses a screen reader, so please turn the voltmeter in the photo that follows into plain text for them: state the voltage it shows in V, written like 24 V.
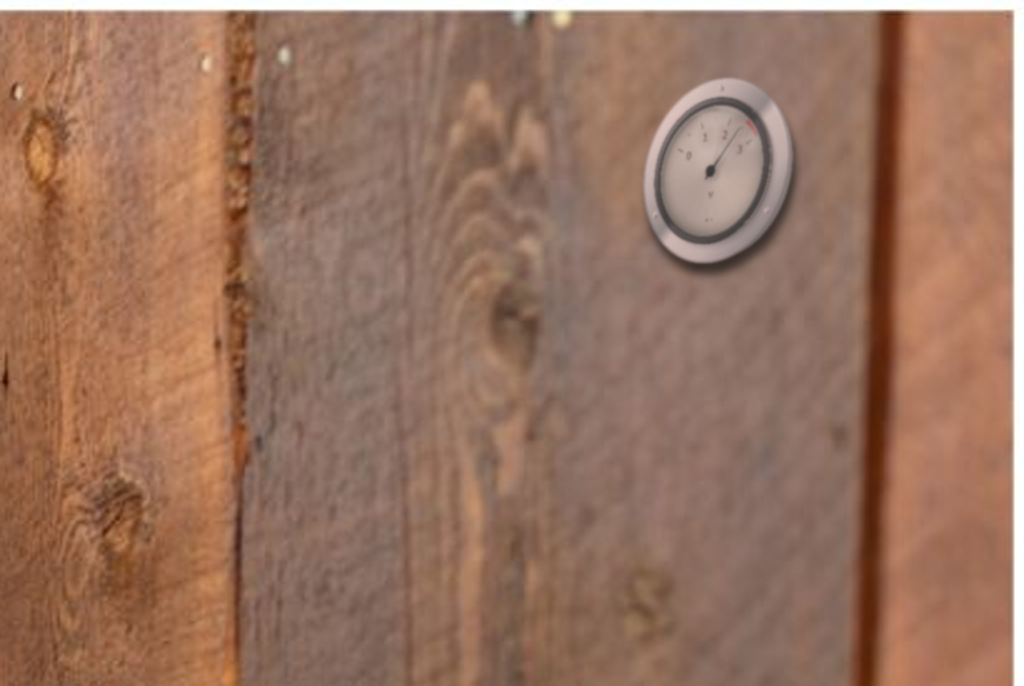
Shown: 2.5 V
